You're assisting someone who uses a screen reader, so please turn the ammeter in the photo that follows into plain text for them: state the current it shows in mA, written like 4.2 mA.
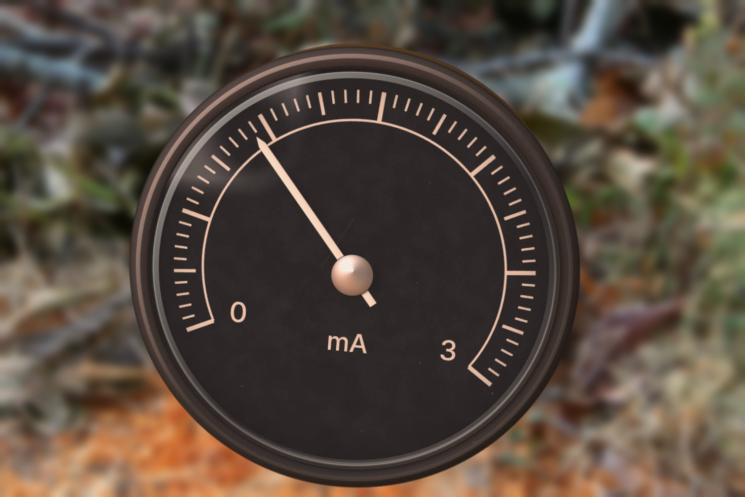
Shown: 0.95 mA
